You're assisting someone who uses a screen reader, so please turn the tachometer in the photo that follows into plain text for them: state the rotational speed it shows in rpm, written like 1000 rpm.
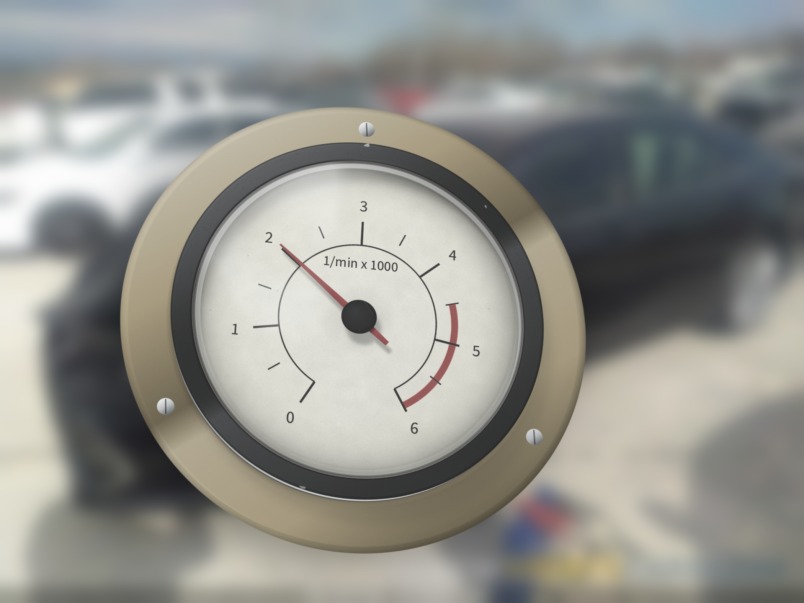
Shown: 2000 rpm
